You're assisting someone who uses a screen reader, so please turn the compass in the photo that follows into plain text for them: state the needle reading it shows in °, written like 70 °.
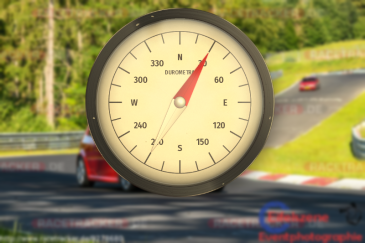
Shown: 30 °
